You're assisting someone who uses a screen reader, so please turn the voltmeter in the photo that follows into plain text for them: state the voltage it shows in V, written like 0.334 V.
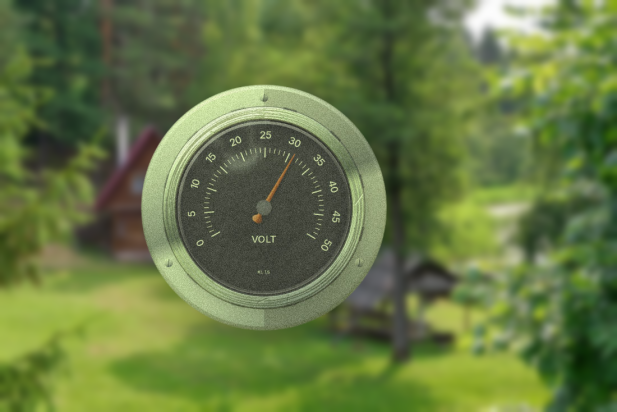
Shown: 31 V
